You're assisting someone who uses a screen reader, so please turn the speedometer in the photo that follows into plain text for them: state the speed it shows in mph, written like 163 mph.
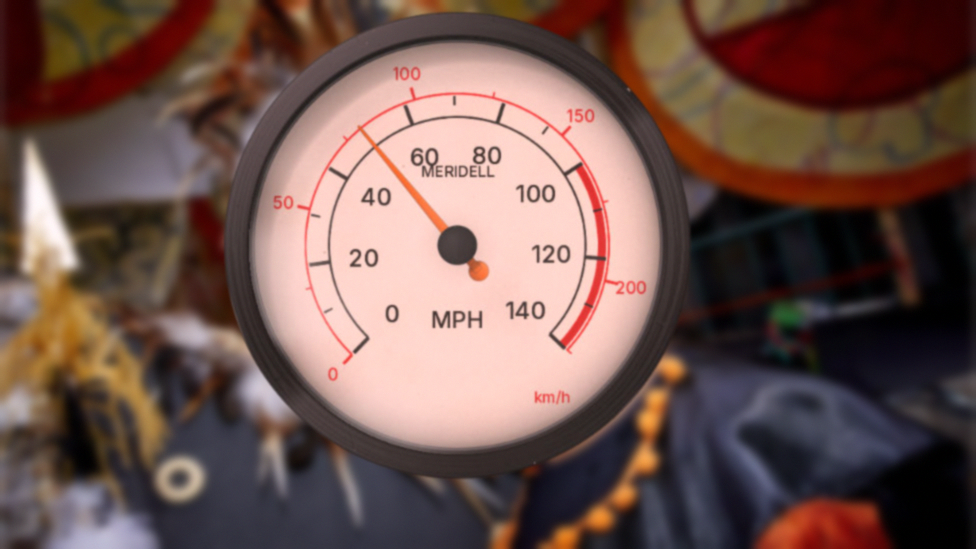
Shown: 50 mph
